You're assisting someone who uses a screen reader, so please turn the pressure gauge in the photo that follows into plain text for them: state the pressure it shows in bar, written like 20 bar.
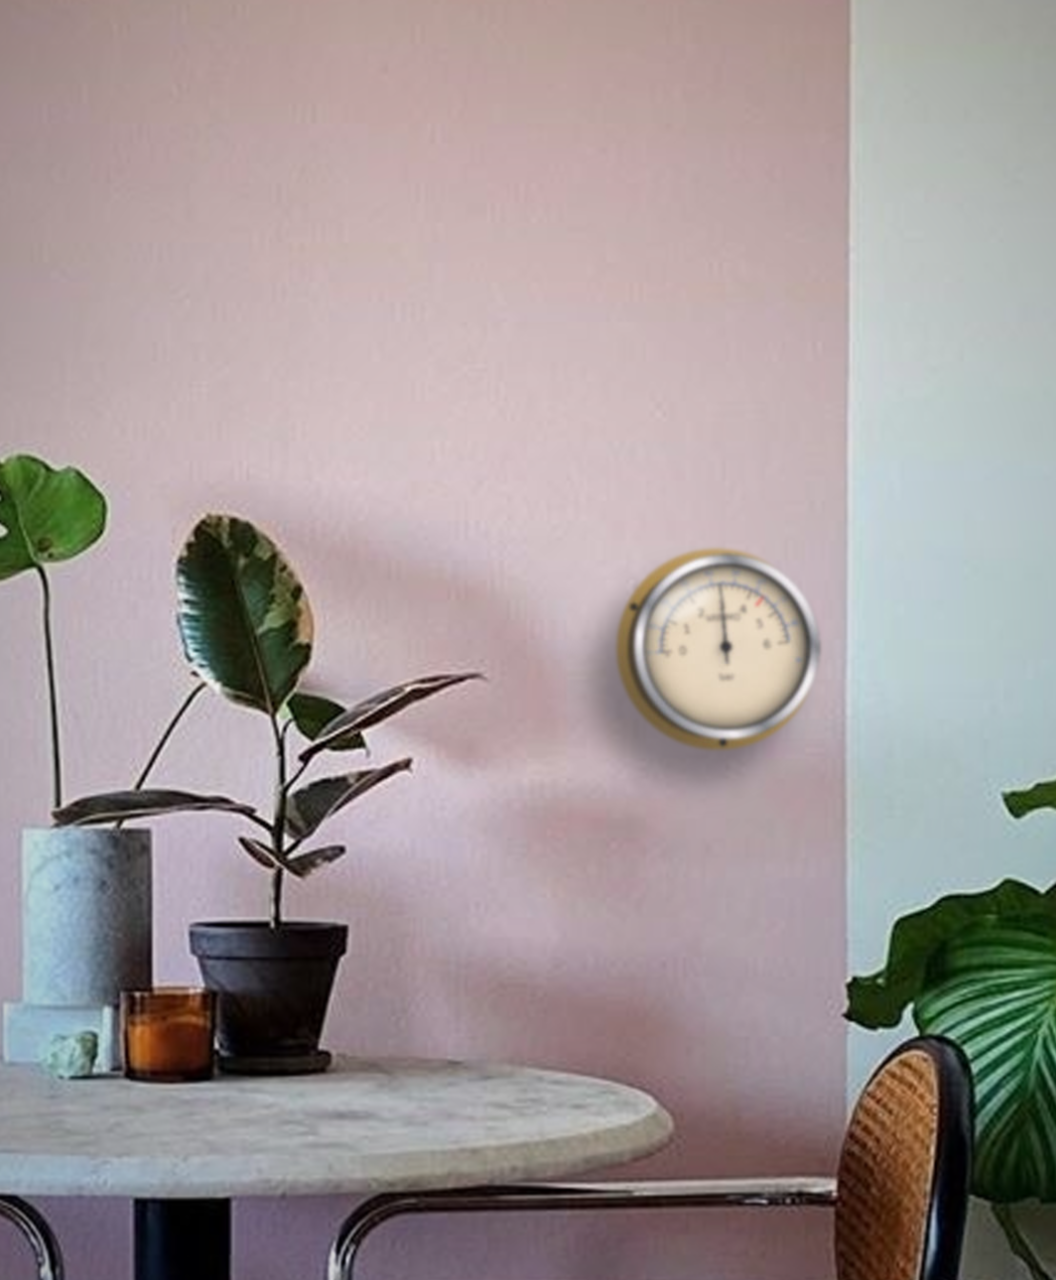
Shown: 3 bar
